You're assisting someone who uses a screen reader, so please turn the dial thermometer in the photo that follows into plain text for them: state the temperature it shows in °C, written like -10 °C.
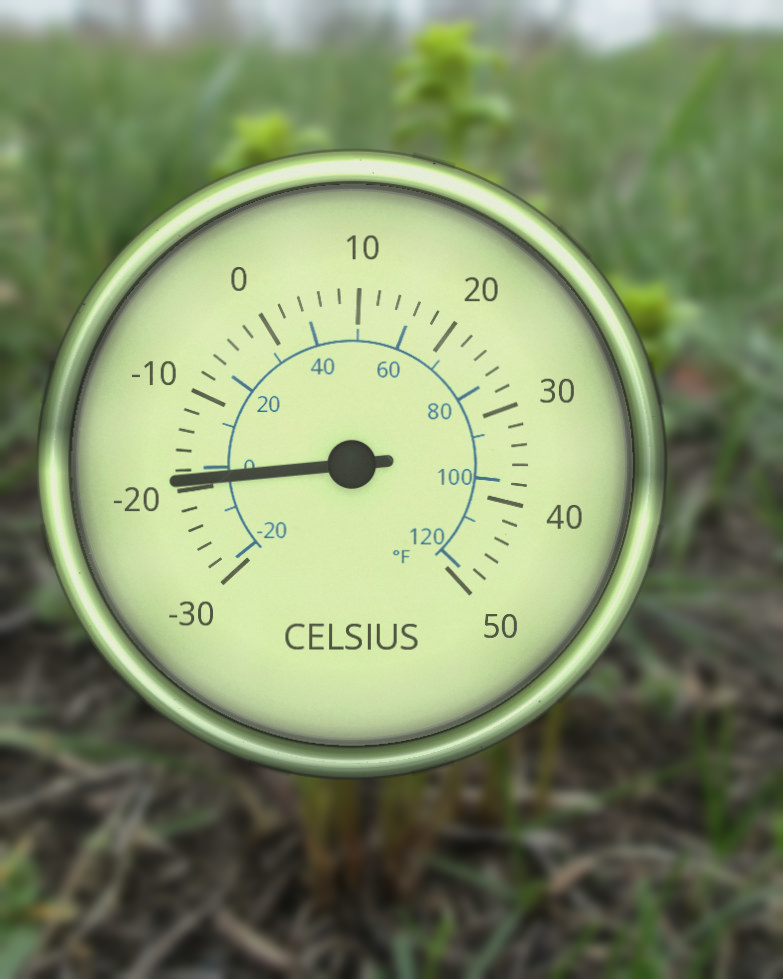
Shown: -19 °C
